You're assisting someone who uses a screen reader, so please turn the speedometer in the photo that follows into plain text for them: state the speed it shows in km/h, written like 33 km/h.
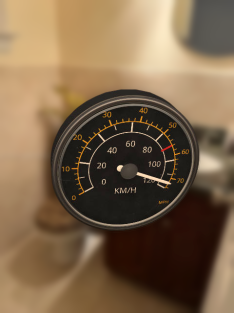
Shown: 115 km/h
